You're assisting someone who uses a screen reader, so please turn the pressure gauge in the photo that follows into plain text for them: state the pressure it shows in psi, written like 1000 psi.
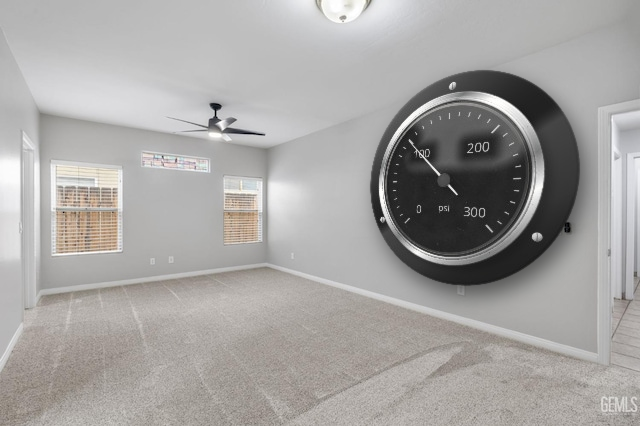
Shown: 100 psi
